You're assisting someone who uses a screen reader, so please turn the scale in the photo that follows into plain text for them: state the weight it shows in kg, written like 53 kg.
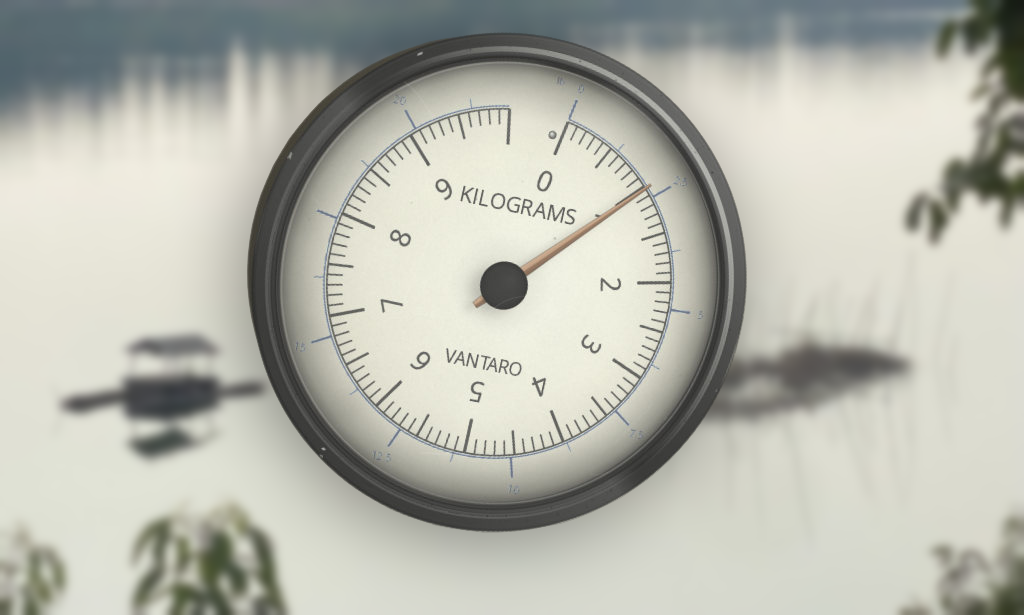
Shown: 1 kg
